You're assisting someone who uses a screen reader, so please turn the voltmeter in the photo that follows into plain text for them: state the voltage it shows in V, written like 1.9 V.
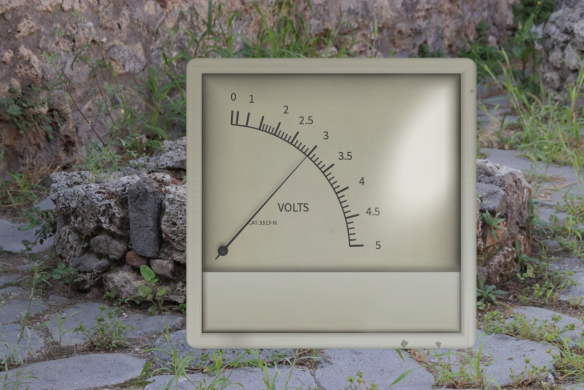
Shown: 3 V
